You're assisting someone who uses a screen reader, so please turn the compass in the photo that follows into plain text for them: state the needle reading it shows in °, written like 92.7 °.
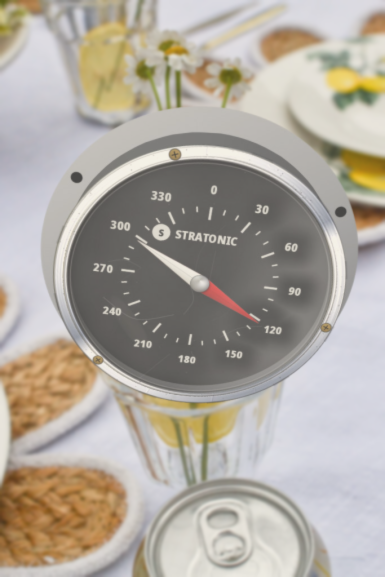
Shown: 120 °
